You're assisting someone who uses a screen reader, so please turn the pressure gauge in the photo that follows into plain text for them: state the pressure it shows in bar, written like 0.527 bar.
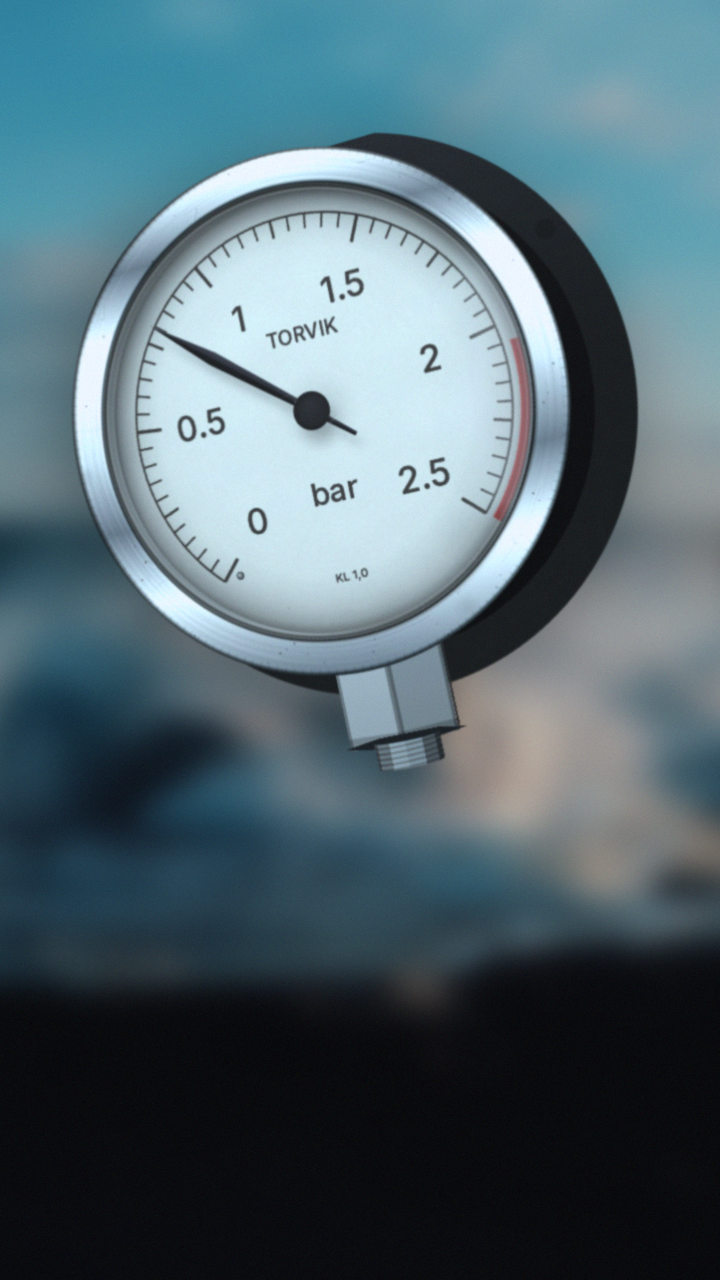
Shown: 0.8 bar
